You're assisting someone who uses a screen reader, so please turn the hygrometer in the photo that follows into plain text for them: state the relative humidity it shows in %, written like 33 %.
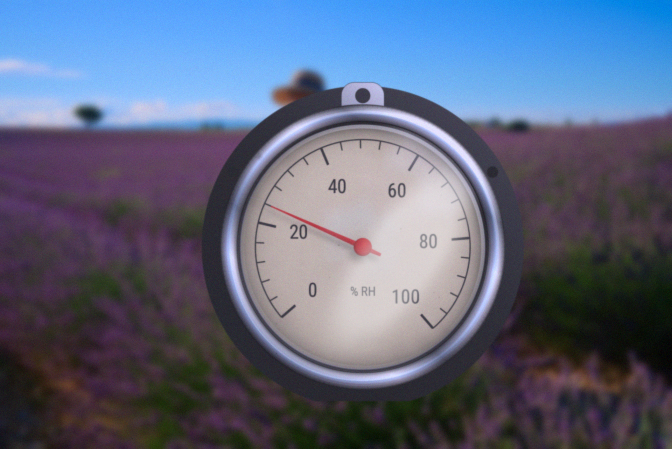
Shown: 24 %
